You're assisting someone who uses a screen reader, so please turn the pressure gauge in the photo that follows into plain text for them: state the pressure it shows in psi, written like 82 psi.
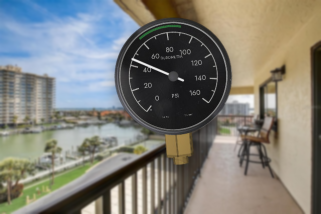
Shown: 45 psi
